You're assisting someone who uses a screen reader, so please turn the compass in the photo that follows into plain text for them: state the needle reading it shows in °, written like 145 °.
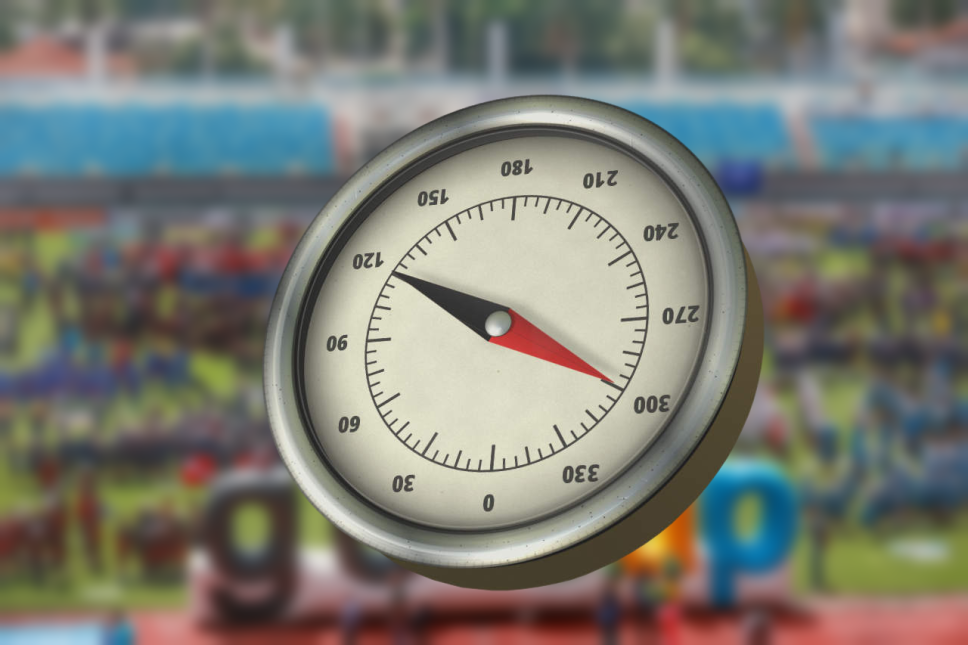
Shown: 300 °
